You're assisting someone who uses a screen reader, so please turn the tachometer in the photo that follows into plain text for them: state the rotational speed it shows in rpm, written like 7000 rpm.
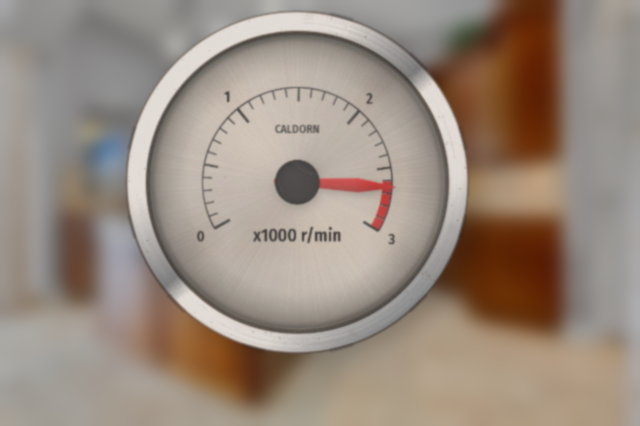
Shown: 2650 rpm
